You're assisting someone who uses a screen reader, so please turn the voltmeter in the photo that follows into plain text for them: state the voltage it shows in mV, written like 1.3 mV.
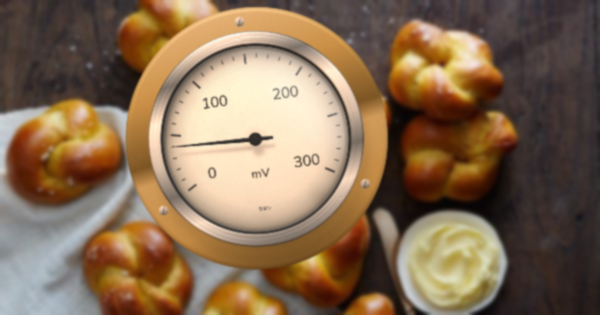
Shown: 40 mV
